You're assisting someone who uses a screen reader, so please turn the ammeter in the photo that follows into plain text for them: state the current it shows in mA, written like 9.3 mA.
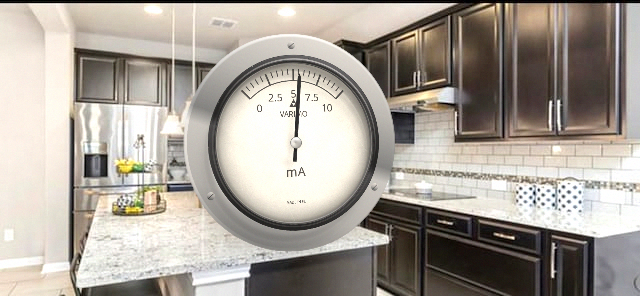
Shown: 5.5 mA
